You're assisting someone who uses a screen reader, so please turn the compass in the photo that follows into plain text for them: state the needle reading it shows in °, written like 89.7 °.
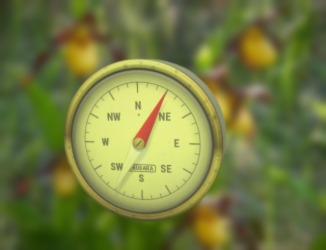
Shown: 30 °
